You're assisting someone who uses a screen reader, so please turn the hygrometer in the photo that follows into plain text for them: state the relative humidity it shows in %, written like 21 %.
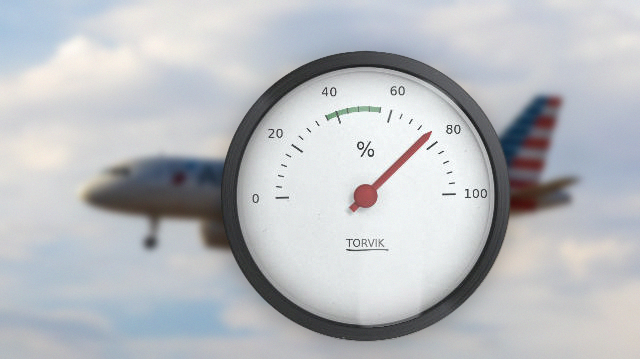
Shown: 76 %
